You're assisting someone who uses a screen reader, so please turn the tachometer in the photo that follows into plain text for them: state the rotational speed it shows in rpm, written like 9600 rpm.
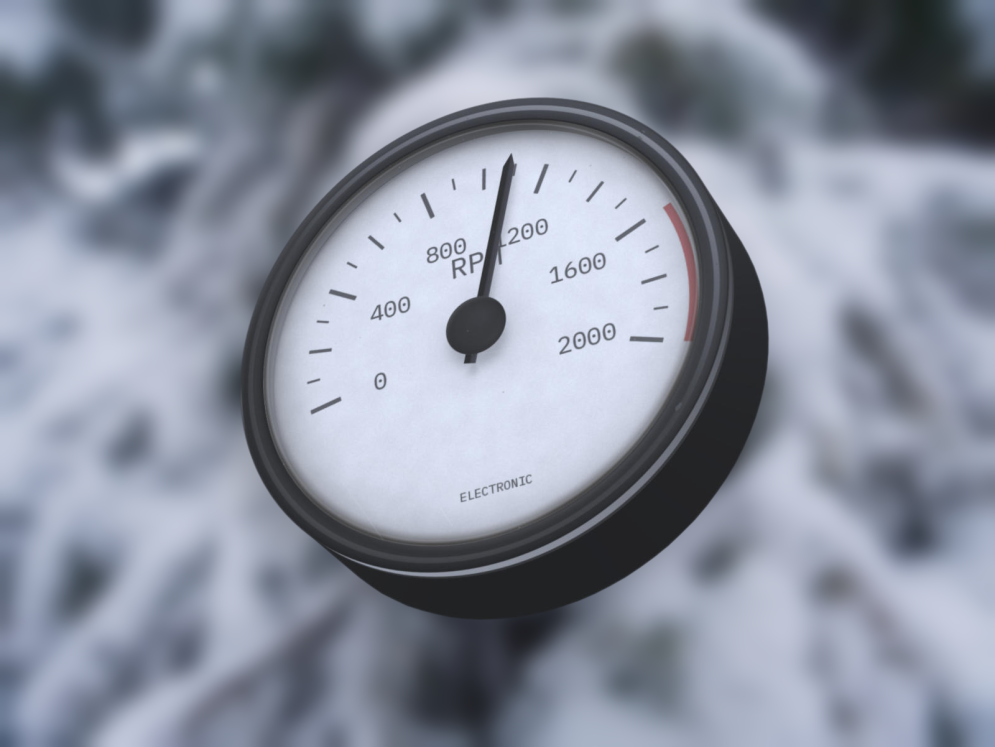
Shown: 1100 rpm
